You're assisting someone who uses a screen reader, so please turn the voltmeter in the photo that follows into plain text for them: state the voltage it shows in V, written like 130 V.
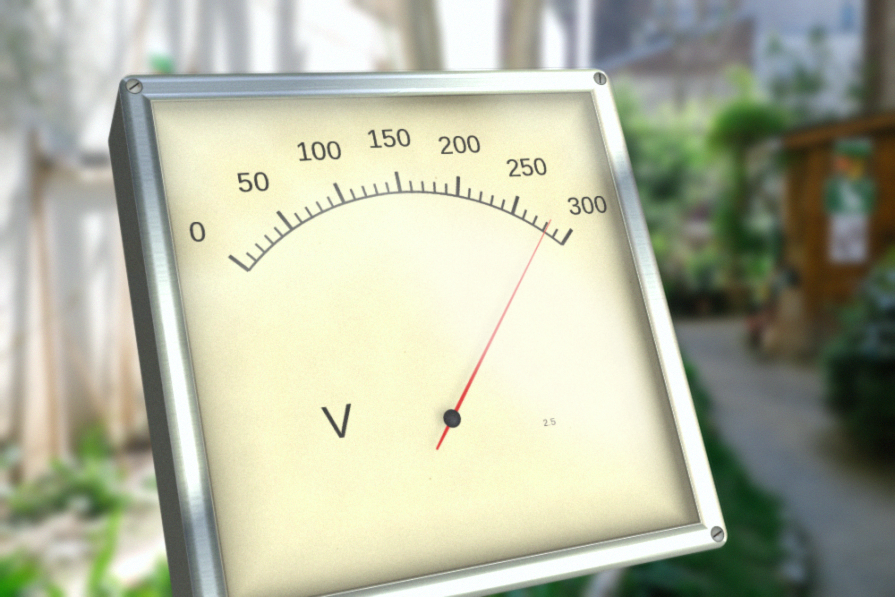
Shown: 280 V
